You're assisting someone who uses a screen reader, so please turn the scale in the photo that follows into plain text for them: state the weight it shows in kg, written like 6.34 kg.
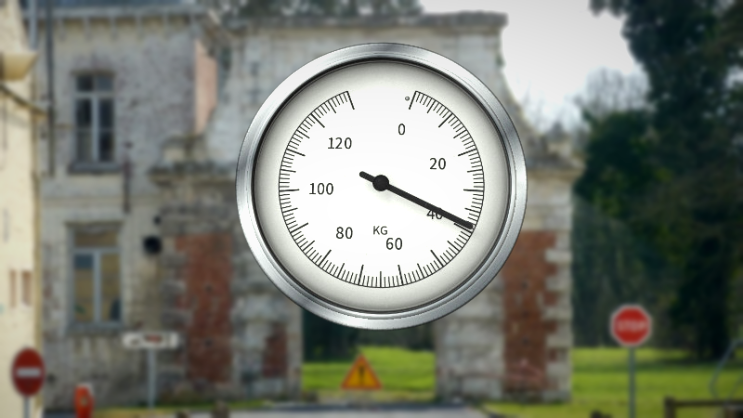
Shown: 39 kg
